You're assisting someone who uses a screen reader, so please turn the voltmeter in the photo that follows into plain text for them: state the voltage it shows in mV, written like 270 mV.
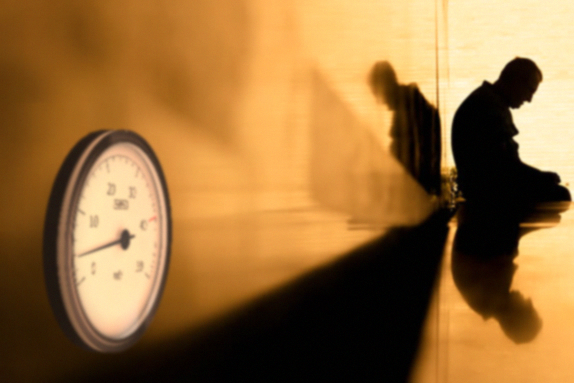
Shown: 4 mV
